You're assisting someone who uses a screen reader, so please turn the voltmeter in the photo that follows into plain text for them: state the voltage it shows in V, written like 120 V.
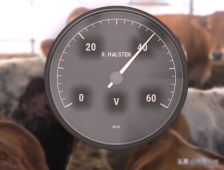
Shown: 40 V
